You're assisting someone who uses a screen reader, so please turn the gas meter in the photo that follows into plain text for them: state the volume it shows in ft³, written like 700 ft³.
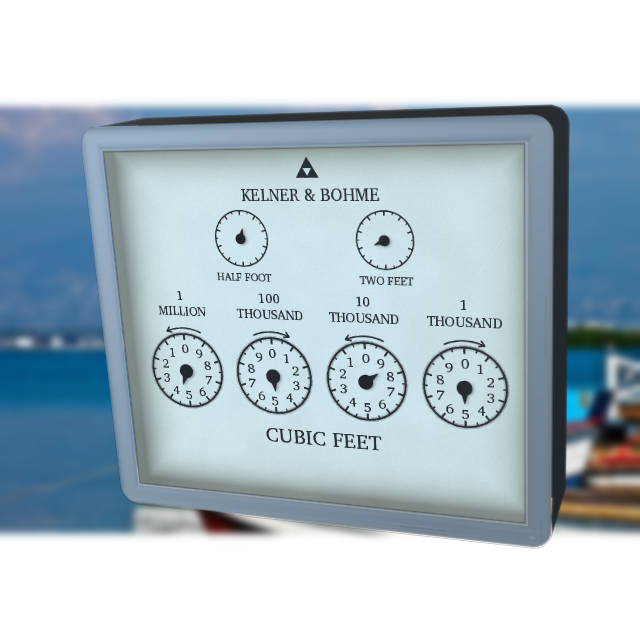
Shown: 448500 ft³
